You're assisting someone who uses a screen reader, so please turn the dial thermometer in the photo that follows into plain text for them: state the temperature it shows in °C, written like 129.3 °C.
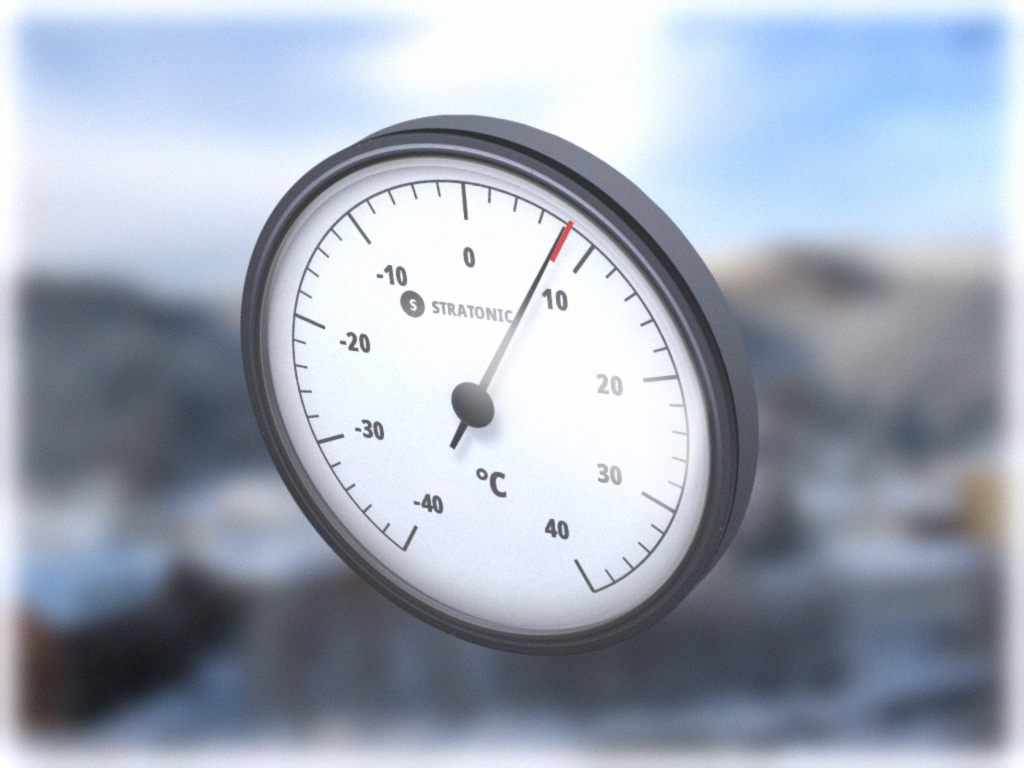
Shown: 8 °C
